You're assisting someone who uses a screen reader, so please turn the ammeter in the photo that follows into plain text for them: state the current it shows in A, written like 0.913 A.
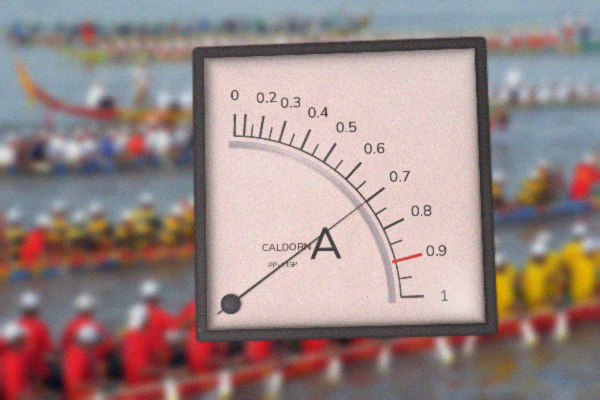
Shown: 0.7 A
